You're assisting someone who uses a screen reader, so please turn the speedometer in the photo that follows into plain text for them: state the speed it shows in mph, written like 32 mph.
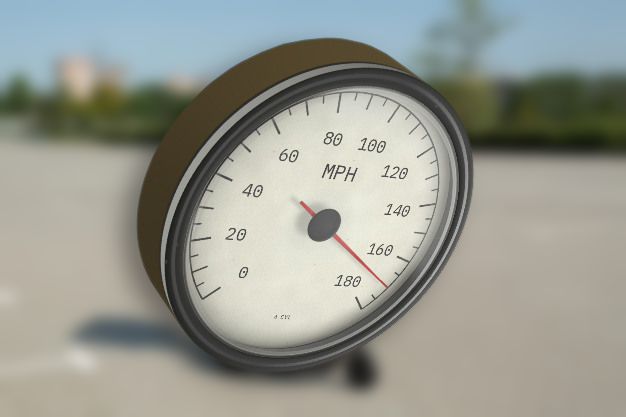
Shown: 170 mph
